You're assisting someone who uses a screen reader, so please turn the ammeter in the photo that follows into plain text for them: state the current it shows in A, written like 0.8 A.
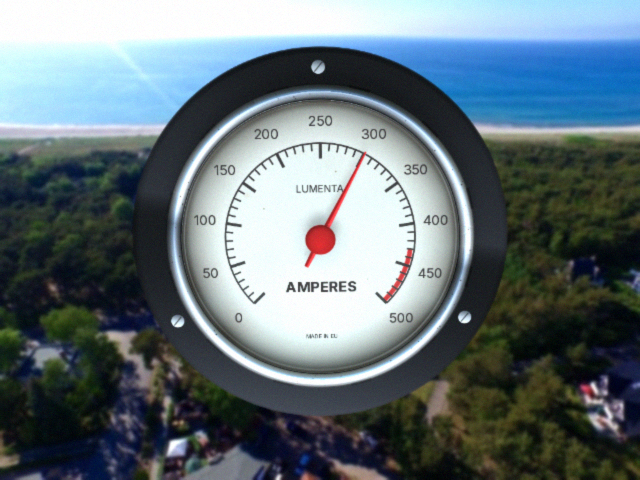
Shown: 300 A
